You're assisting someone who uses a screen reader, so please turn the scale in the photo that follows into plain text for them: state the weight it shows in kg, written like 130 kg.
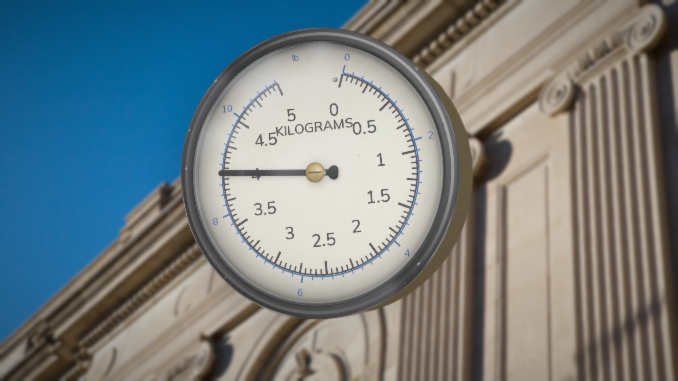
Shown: 4 kg
